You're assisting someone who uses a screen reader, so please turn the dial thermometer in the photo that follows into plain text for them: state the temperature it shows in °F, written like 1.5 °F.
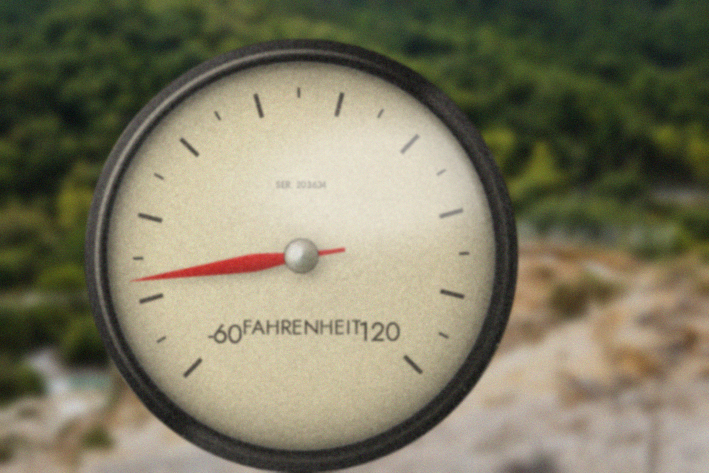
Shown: -35 °F
